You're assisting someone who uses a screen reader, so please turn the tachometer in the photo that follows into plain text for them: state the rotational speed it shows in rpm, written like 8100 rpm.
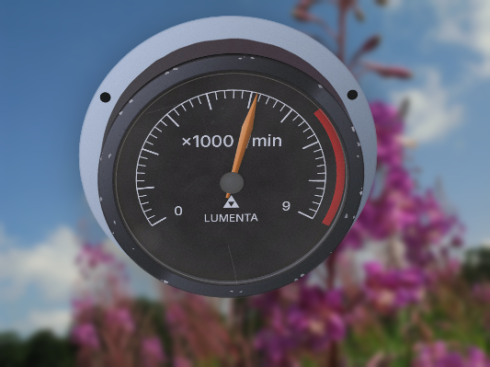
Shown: 5100 rpm
